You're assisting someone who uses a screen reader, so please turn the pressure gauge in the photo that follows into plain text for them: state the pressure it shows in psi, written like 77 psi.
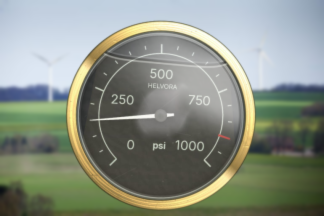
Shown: 150 psi
